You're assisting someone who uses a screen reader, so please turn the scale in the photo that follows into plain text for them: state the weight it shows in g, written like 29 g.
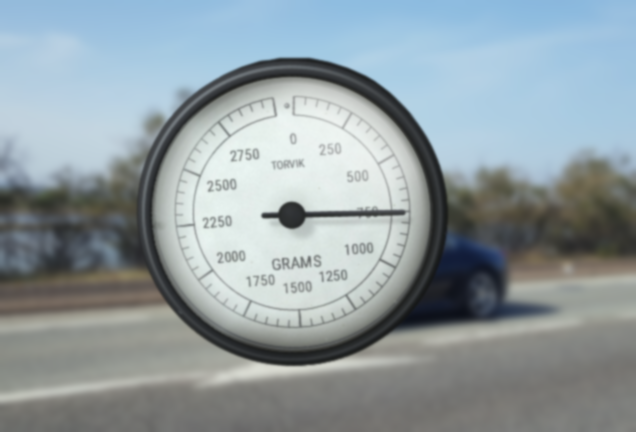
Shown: 750 g
